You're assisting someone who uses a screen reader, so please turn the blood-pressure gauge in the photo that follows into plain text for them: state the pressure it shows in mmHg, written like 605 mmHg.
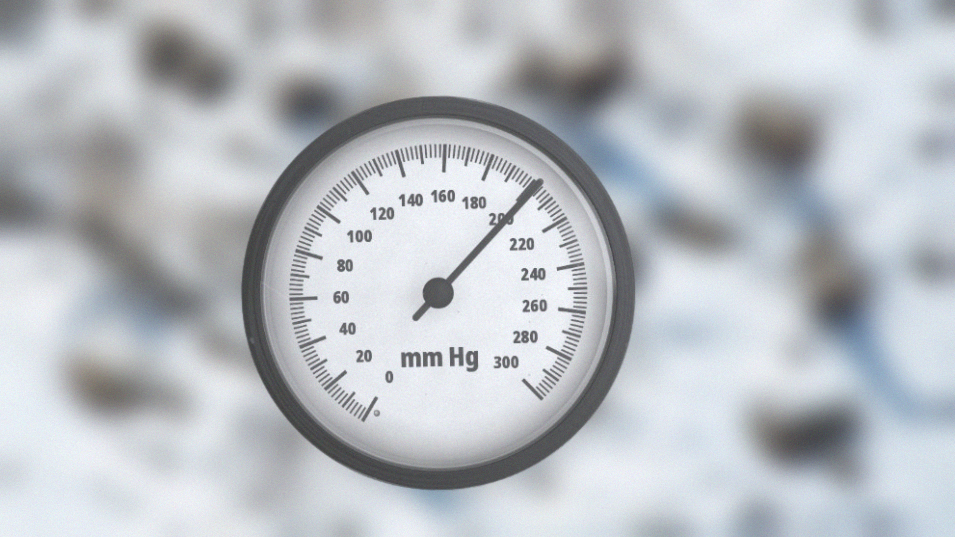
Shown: 202 mmHg
